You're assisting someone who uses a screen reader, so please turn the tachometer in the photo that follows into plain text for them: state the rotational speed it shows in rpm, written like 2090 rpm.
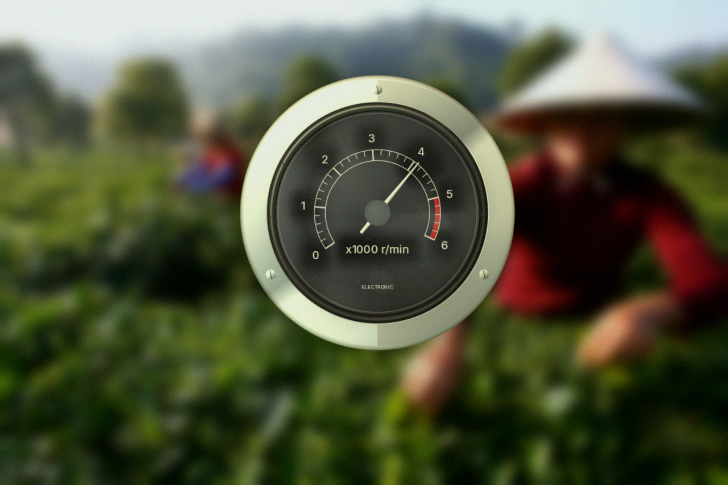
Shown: 4100 rpm
